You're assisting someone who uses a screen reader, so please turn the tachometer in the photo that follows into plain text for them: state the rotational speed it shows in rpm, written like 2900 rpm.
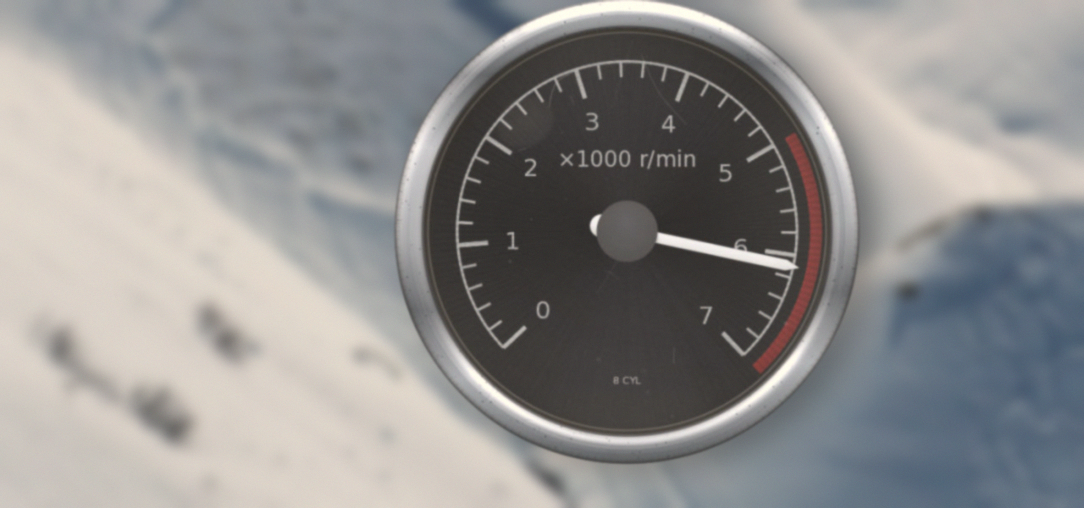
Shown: 6100 rpm
